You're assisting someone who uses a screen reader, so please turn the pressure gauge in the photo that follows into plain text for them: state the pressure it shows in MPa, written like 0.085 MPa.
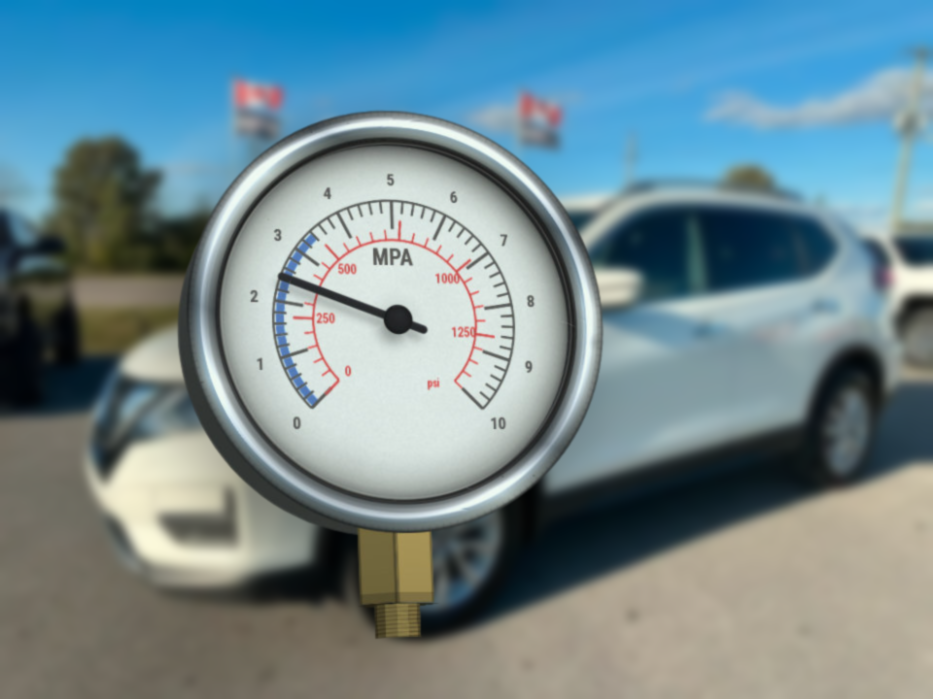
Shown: 2.4 MPa
